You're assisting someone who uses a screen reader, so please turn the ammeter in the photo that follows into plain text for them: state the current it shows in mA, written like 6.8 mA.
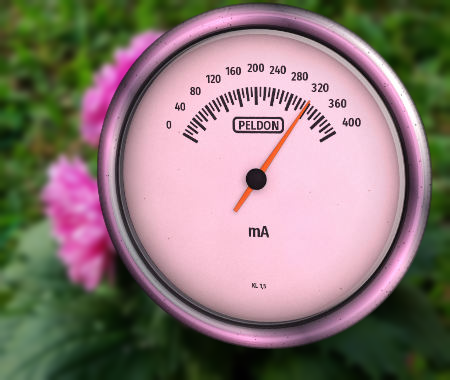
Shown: 320 mA
